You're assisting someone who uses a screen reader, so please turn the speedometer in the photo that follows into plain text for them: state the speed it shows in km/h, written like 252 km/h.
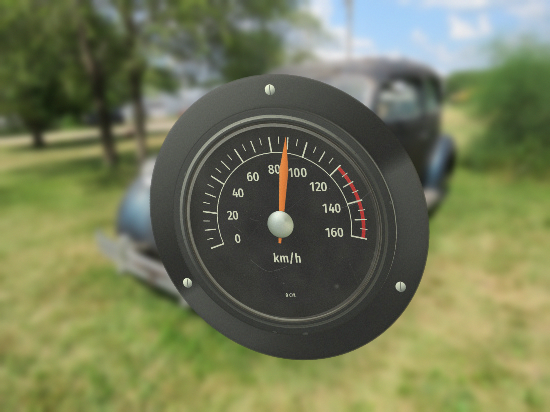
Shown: 90 km/h
